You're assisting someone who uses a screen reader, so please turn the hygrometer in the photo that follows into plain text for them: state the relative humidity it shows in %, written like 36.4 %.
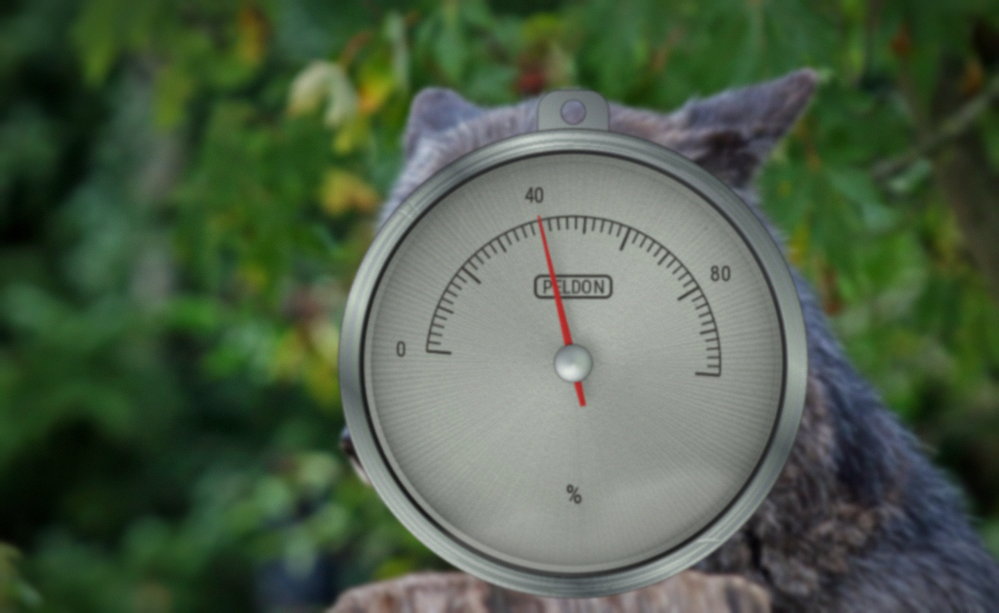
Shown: 40 %
